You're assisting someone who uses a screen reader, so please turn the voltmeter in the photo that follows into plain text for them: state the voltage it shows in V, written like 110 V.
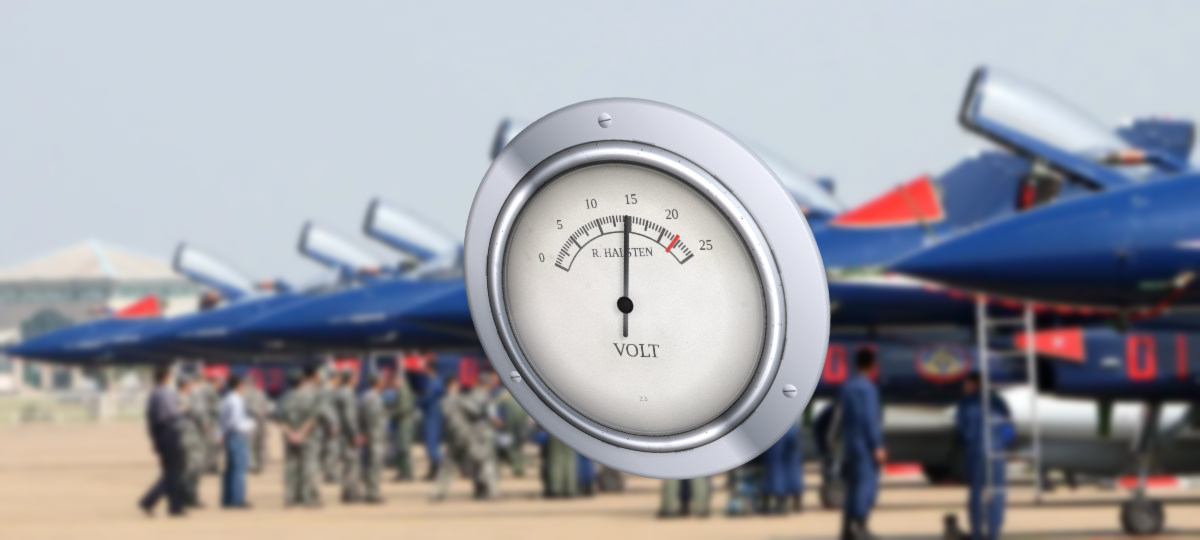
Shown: 15 V
